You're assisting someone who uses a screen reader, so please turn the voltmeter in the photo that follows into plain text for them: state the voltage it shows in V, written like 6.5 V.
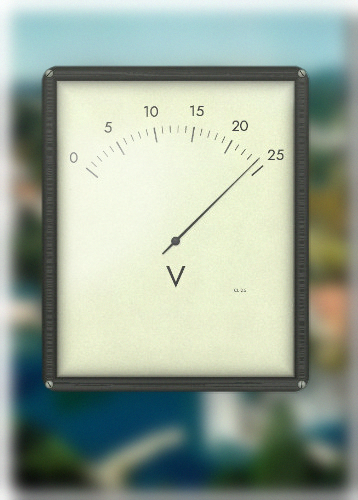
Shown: 24 V
